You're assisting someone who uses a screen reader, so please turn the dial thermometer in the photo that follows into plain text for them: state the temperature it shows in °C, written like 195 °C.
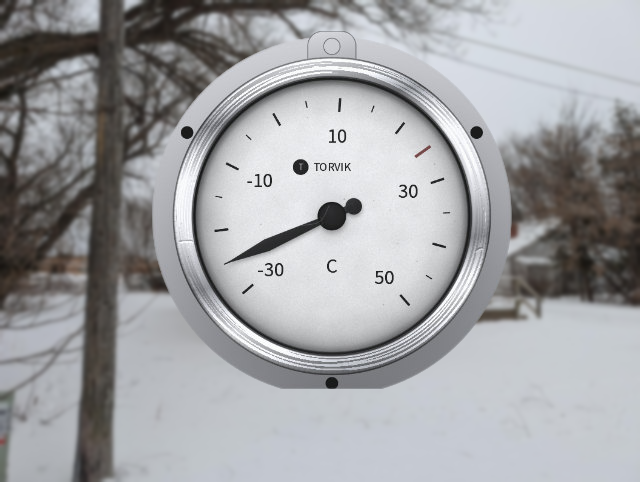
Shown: -25 °C
